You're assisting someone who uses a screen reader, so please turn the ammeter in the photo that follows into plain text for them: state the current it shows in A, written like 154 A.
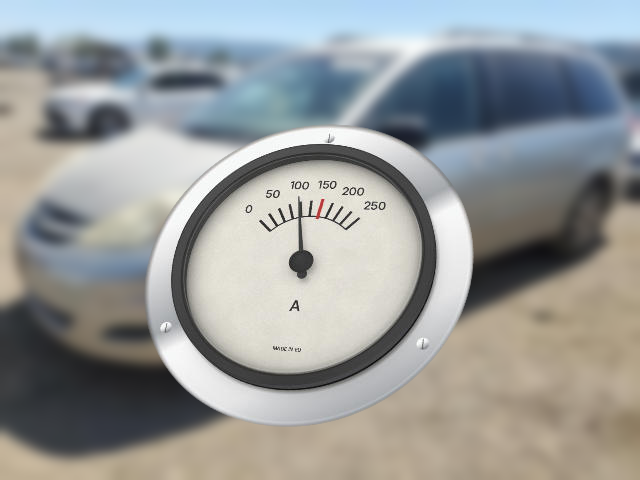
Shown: 100 A
